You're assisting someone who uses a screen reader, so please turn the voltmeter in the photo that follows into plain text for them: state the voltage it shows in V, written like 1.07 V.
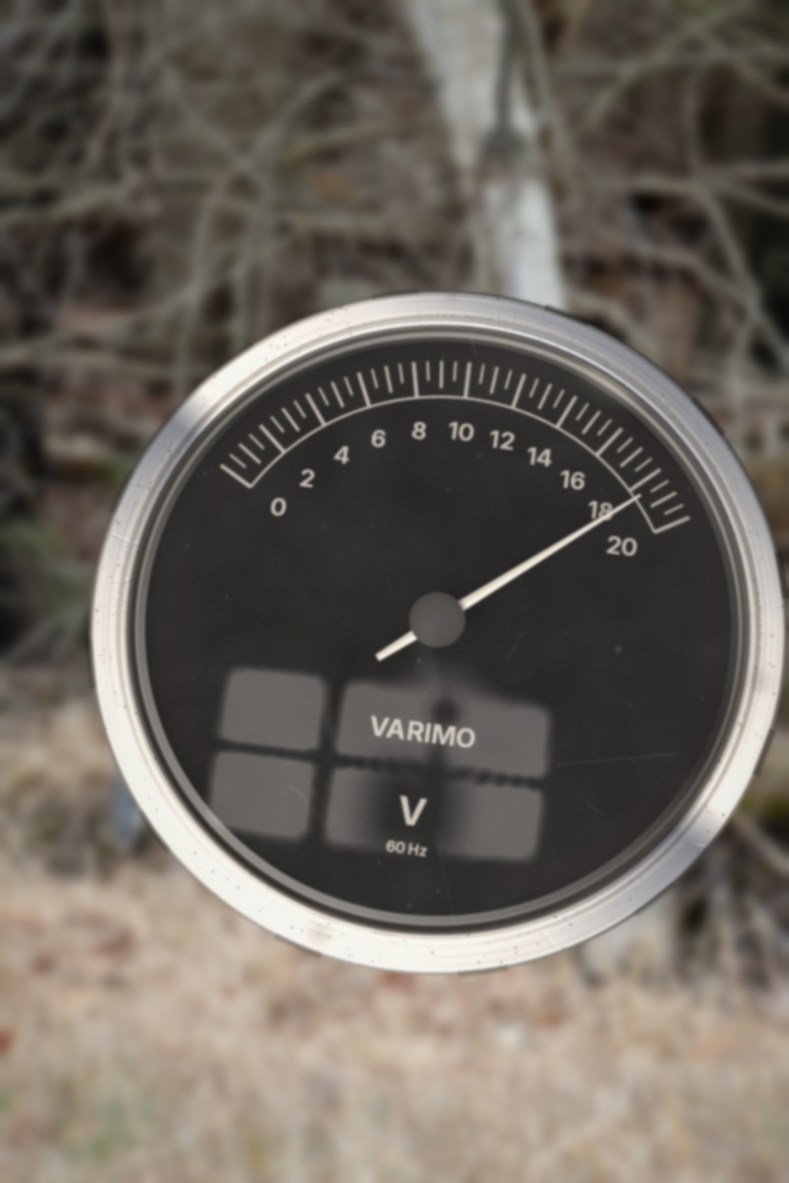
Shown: 18.5 V
